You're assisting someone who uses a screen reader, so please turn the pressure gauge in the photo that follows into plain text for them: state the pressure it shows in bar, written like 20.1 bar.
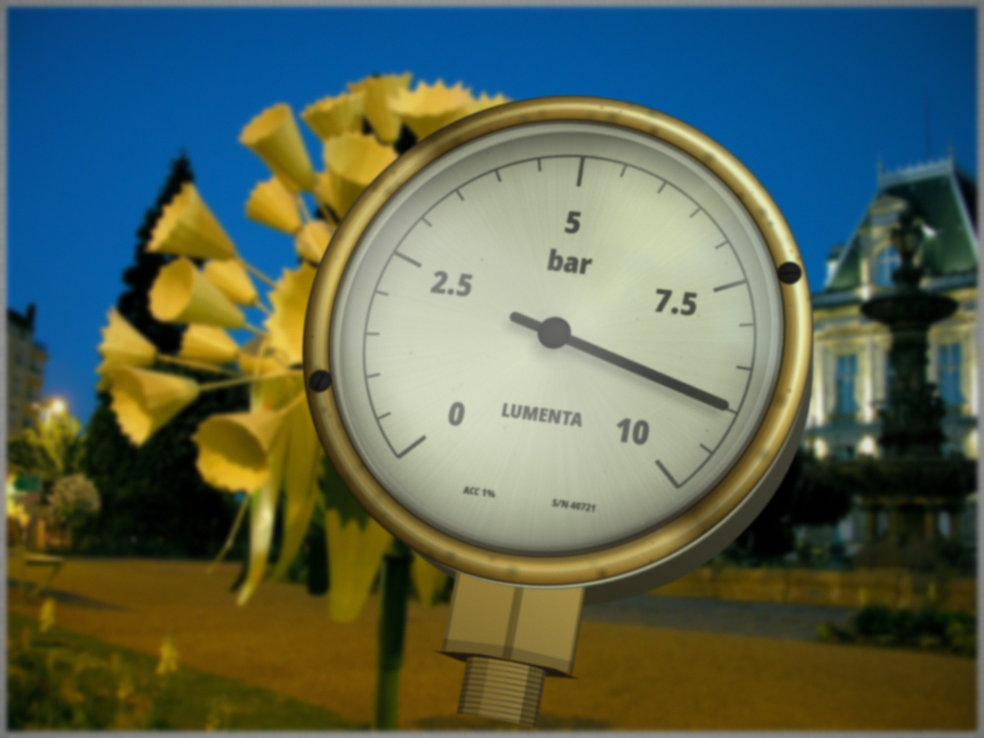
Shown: 9 bar
